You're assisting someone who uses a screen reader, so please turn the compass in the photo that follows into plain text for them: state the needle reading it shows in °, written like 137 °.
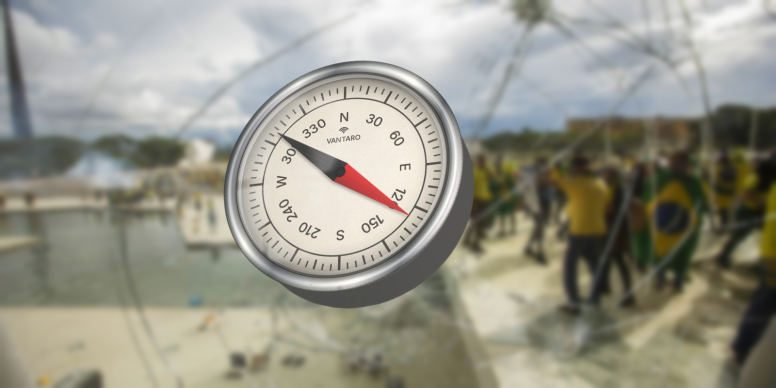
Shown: 127.5 °
